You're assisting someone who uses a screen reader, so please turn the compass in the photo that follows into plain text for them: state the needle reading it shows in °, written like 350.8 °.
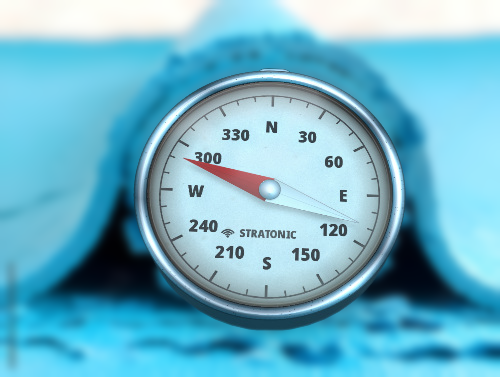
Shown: 290 °
